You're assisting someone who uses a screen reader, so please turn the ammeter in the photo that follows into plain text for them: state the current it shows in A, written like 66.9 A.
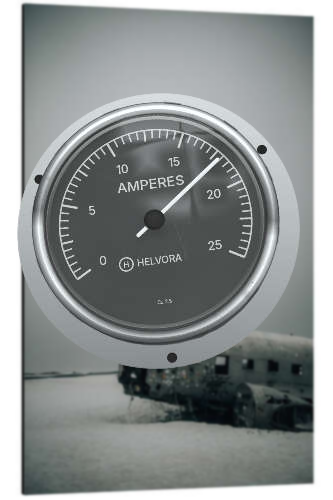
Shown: 18 A
